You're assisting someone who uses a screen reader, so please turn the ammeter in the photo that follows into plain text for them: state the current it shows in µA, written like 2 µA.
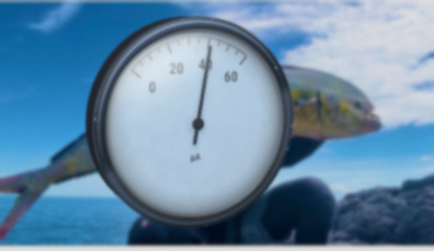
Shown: 40 µA
